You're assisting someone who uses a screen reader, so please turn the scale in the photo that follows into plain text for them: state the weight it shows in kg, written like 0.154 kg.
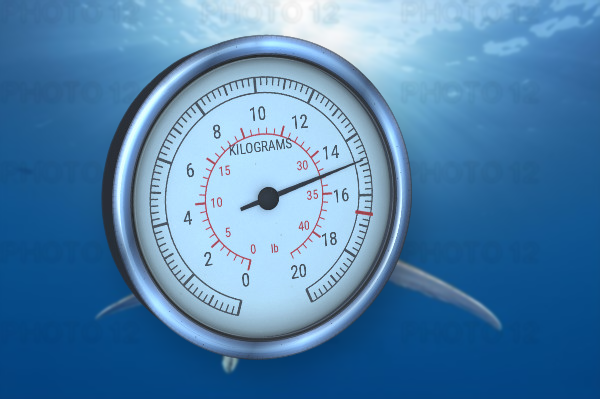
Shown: 14.8 kg
